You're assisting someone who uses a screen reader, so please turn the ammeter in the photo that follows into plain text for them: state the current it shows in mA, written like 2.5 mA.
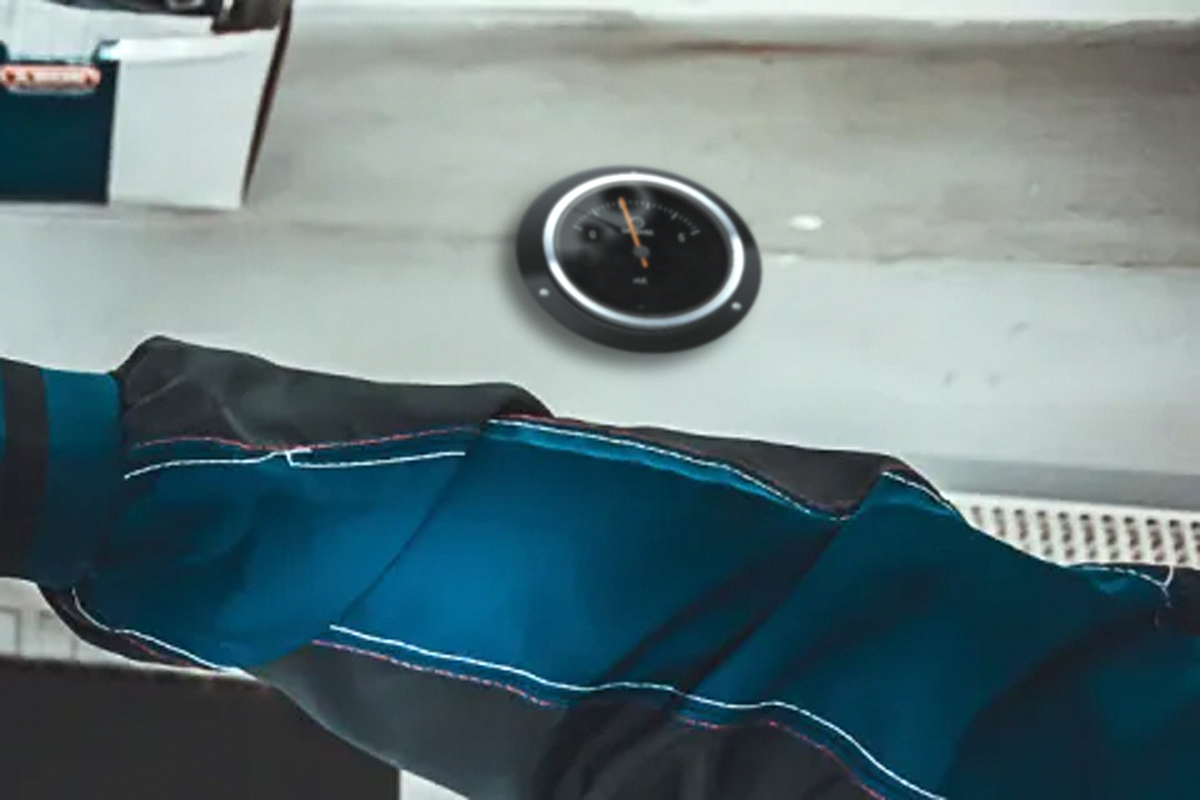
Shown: 2 mA
